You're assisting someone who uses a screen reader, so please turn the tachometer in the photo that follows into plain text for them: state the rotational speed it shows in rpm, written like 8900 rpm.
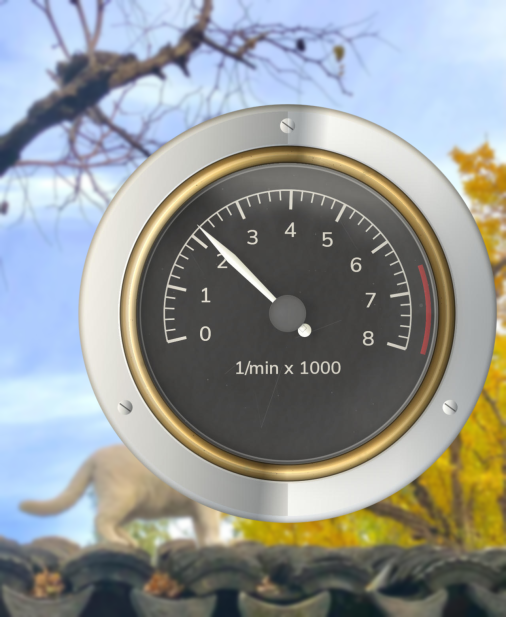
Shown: 2200 rpm
